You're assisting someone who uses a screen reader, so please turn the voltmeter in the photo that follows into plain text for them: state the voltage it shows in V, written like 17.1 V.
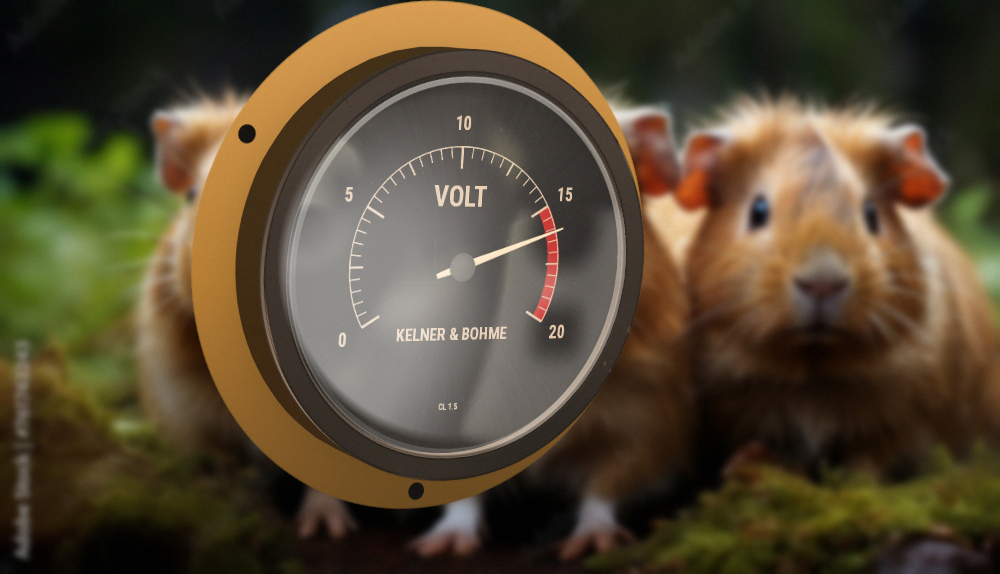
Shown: 16 V
